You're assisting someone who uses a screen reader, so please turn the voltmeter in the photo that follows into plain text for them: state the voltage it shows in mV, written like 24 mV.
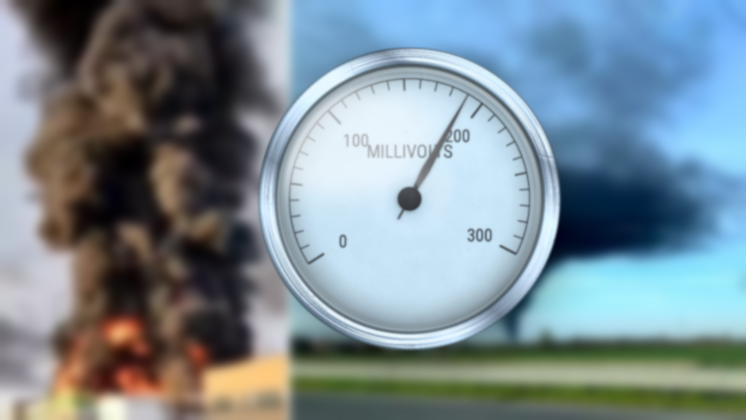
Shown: 190 mV
